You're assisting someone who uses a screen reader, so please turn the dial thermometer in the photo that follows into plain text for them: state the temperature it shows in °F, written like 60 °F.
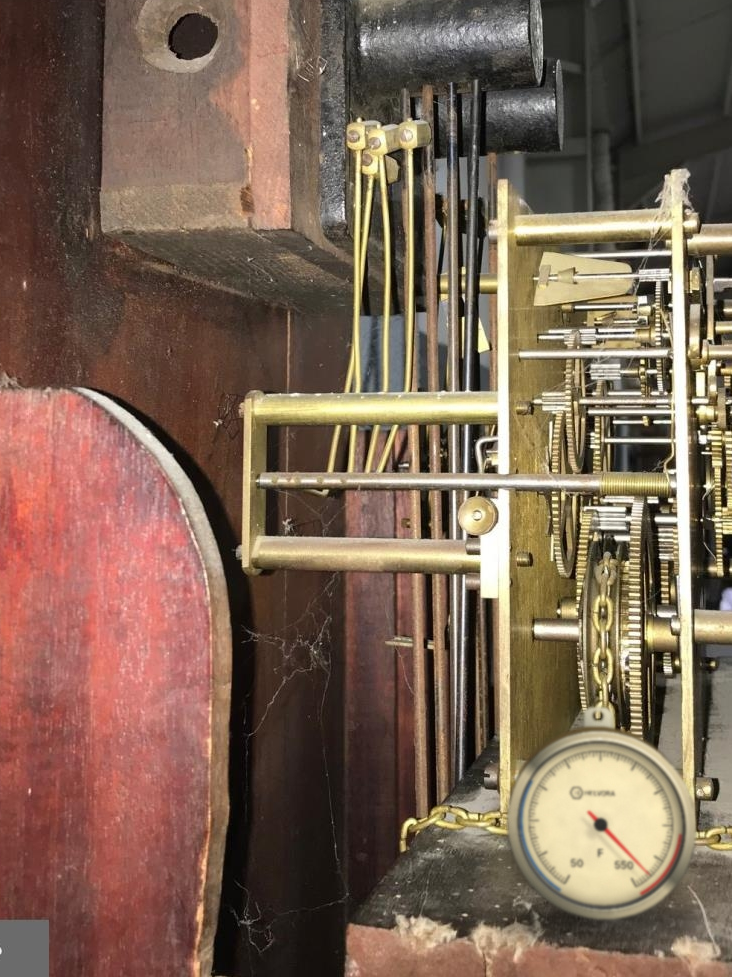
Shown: 525 °F
